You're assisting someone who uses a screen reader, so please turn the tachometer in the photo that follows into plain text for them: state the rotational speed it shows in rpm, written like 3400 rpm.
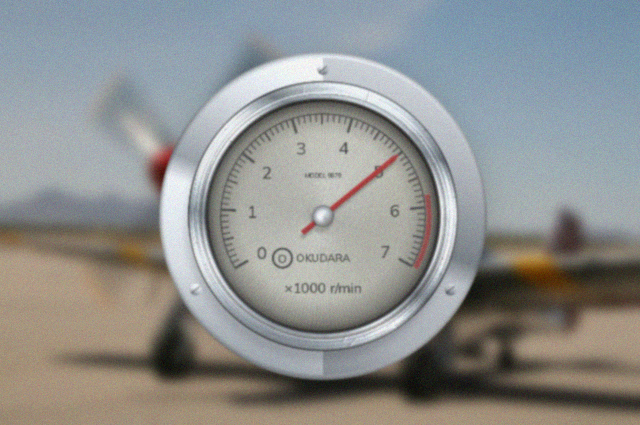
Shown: 5000 rpm
